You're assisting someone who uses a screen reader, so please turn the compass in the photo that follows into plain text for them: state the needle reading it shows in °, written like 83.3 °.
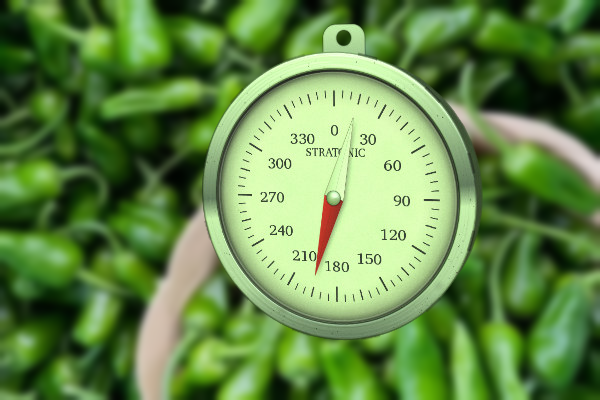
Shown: 195 °
